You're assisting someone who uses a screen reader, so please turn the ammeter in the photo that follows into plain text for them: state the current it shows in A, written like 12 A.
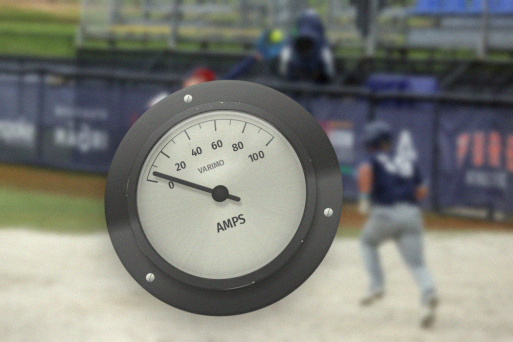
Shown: 5 A
